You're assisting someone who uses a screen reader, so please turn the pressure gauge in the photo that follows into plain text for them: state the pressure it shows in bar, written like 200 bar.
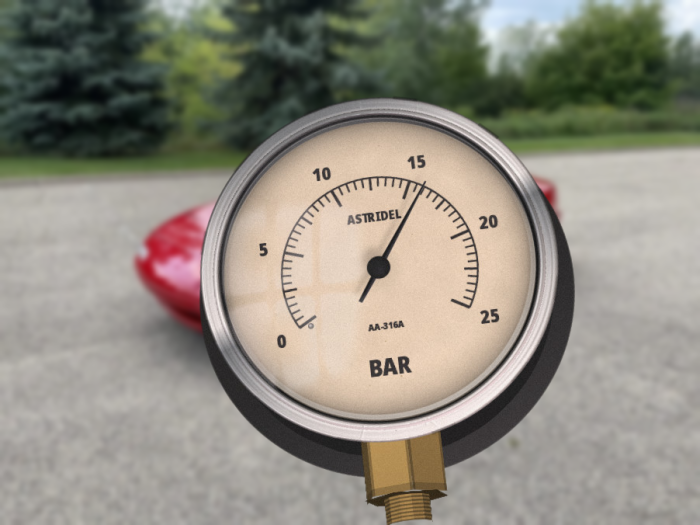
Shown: 16 bar
